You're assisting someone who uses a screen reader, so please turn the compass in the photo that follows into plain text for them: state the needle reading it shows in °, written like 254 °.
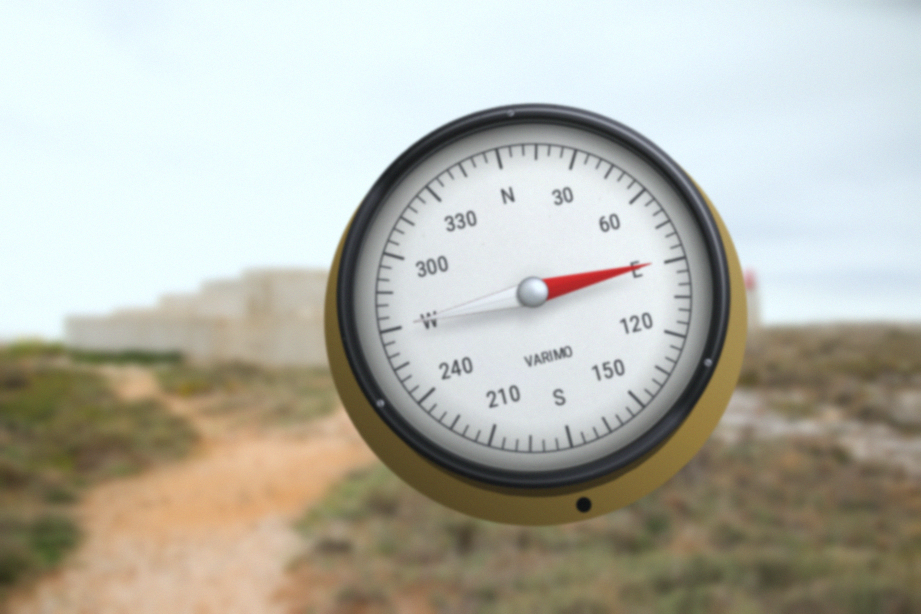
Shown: 90 °
